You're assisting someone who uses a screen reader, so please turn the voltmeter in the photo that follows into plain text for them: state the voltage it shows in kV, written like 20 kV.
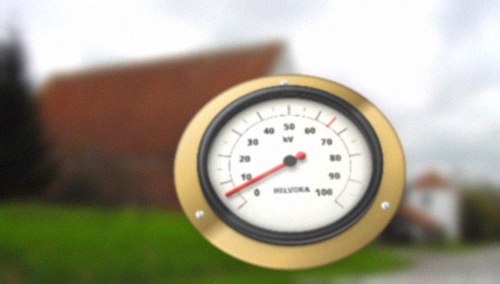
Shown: 5 kV
